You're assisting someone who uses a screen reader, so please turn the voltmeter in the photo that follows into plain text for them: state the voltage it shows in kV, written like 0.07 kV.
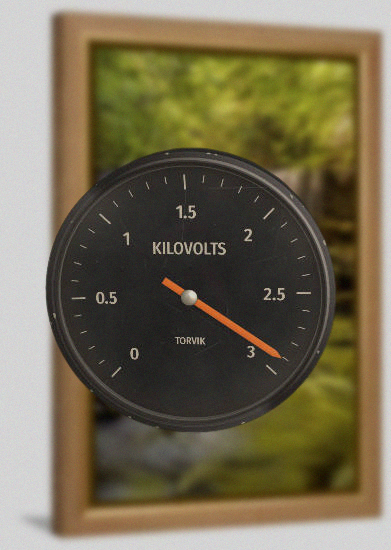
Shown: 2.9 kV
